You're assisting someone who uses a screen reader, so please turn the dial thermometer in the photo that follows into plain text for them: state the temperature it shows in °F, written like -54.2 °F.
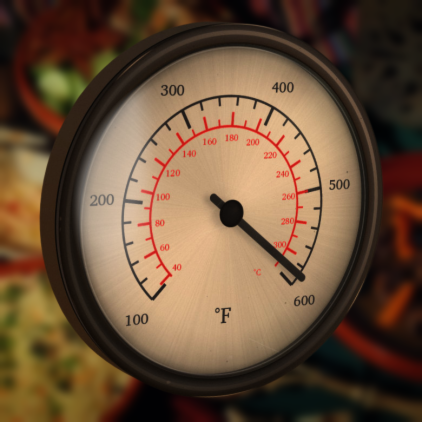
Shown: 590 °F
